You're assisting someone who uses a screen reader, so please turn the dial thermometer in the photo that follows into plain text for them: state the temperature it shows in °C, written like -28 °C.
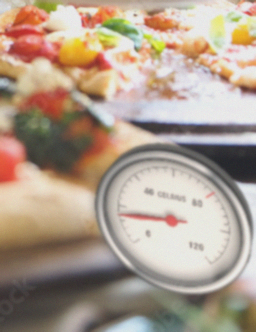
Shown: 16 °C
